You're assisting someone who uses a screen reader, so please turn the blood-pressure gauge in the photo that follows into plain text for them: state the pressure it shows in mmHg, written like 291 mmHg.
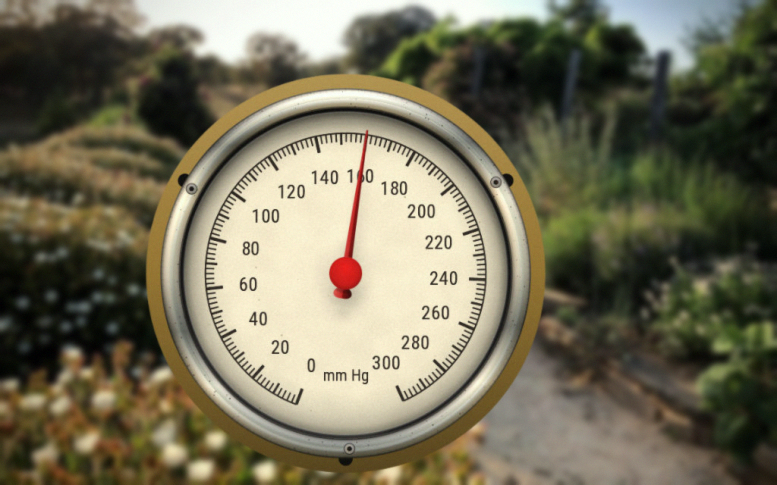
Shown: 160 mmHg
